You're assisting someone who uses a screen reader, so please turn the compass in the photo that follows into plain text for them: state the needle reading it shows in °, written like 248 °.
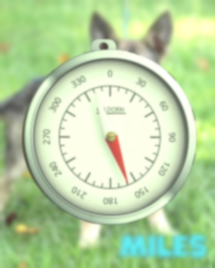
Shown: 160 °
